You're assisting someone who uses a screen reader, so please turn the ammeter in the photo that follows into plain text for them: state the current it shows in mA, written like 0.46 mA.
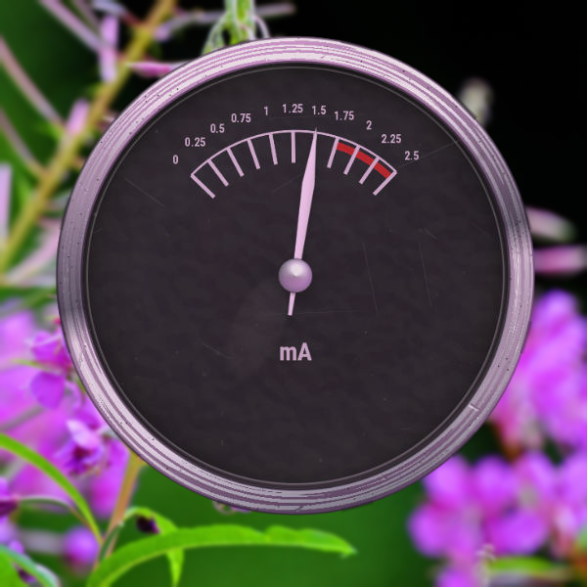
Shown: 1.5 mA
